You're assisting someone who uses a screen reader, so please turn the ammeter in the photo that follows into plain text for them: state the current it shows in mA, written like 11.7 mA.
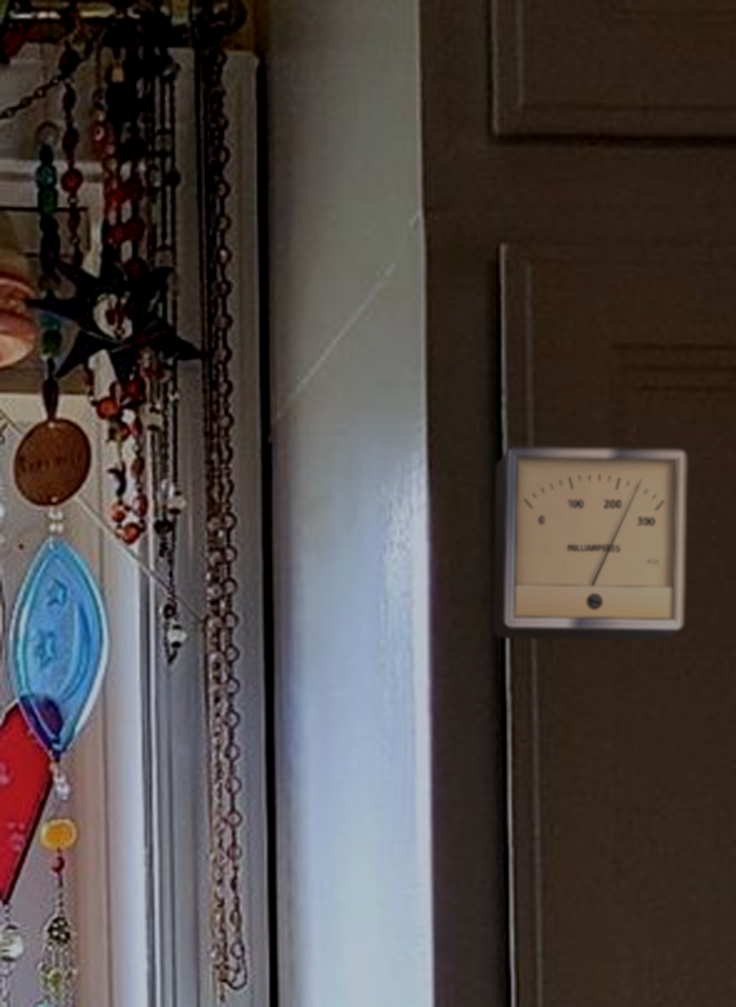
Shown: 240 mA
